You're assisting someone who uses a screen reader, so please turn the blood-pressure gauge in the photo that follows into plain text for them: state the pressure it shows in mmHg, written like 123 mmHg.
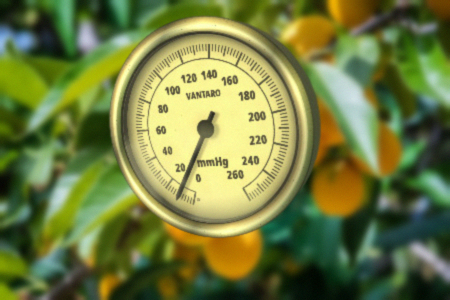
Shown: 10 mmHg
